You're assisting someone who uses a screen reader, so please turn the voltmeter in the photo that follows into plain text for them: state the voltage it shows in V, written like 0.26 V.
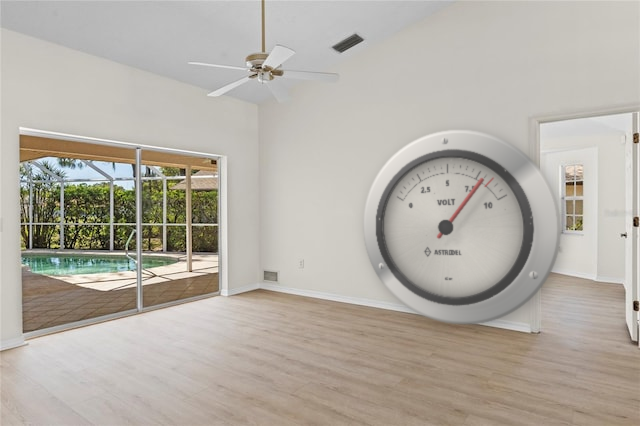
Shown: 8 V
